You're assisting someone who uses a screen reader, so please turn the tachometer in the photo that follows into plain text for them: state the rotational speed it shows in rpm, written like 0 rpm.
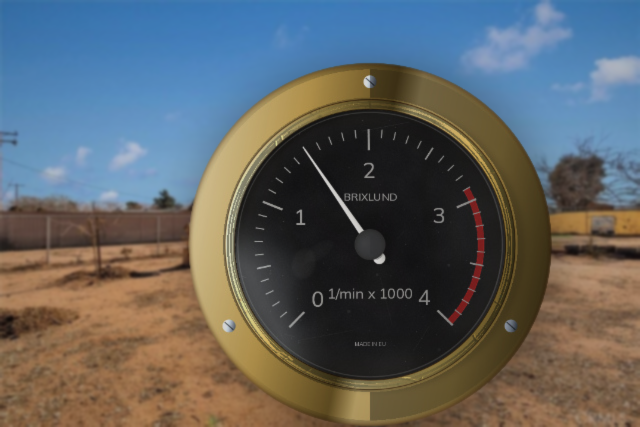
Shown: 1500 rpm
